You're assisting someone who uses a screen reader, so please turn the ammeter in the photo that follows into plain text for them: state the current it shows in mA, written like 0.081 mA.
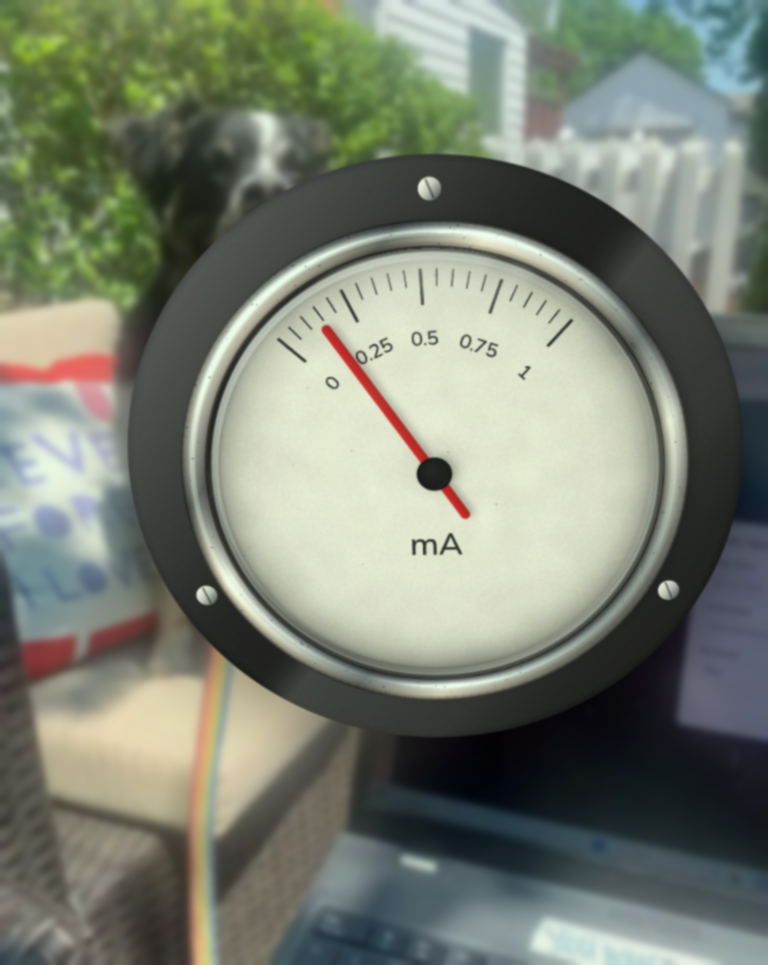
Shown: 0.15 mA
